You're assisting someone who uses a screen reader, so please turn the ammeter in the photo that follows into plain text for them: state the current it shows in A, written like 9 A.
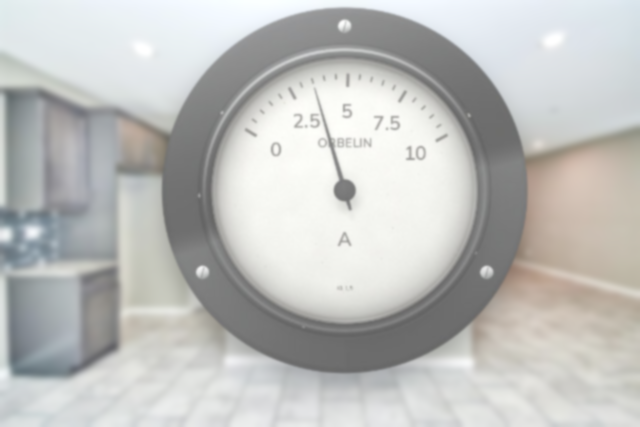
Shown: 3.5 A
